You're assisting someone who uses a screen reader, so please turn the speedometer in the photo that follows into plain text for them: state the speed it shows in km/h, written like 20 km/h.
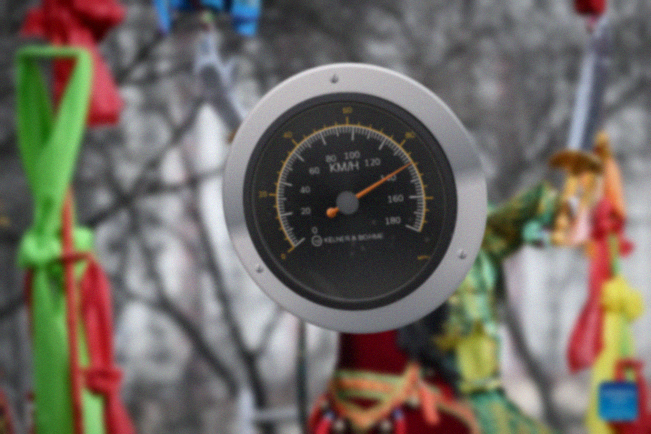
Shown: 140 km/h
